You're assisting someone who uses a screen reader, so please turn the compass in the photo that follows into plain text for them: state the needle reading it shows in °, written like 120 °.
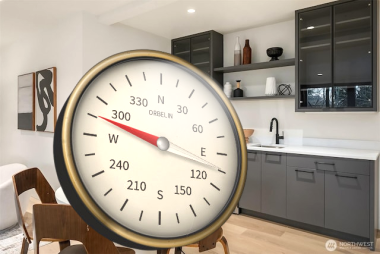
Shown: 285 °
